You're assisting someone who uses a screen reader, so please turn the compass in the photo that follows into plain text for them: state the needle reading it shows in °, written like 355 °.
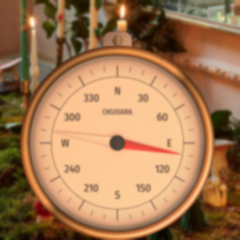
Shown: 100 °
